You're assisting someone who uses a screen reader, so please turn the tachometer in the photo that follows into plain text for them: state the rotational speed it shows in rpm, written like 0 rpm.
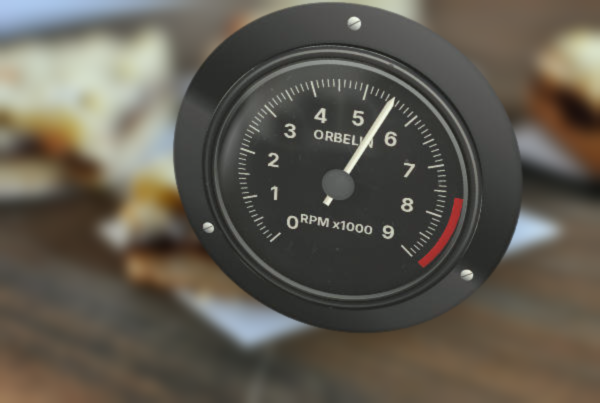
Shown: 5500 rpm
